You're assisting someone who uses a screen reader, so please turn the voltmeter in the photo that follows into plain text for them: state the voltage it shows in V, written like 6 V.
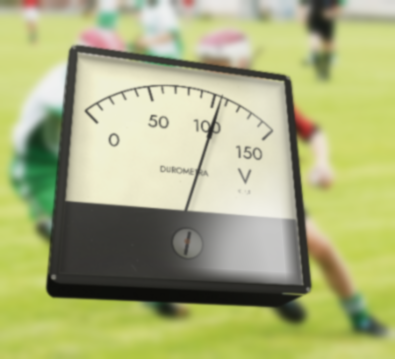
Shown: 105 V
